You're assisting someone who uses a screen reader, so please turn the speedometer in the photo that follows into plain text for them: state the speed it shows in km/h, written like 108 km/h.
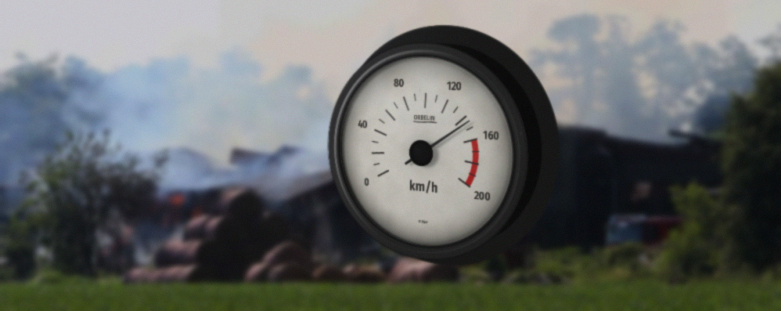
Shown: 145 km/h
